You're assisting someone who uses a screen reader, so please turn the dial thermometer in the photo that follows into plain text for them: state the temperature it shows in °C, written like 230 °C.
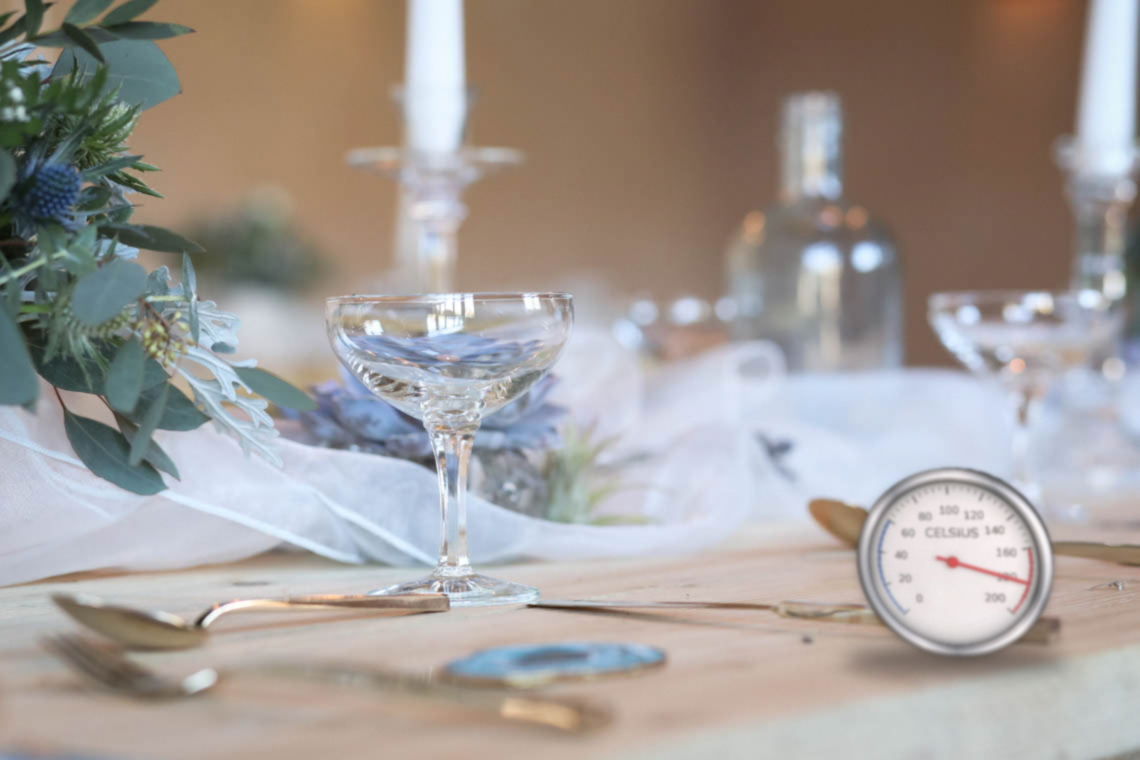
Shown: 180 °C
